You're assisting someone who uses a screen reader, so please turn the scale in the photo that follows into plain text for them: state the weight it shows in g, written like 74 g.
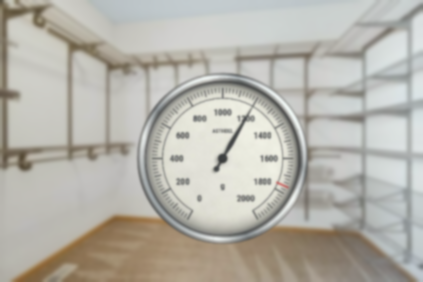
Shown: 1200 g
